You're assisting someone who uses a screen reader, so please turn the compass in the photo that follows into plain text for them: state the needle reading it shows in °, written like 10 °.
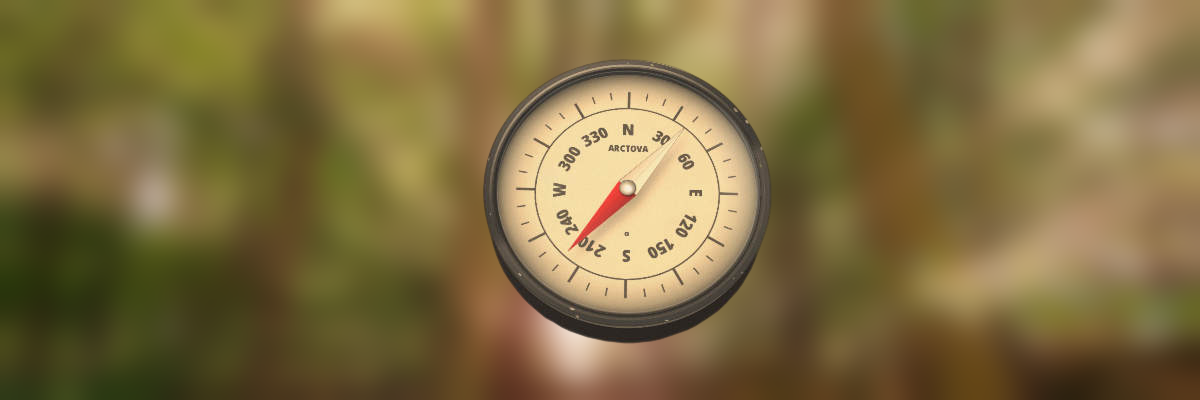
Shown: 220 °
